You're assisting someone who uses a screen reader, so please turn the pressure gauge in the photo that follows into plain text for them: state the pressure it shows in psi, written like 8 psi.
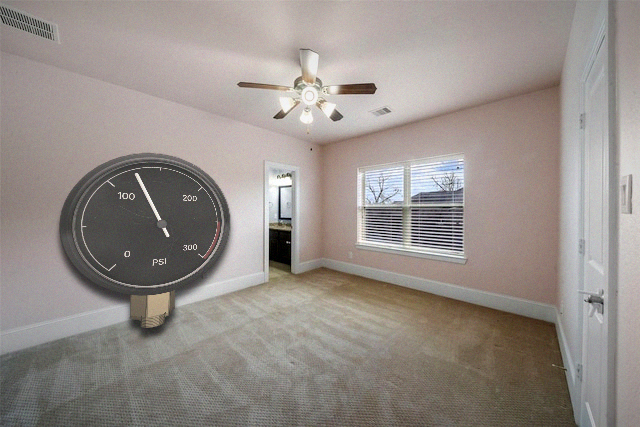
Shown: 125 psi
